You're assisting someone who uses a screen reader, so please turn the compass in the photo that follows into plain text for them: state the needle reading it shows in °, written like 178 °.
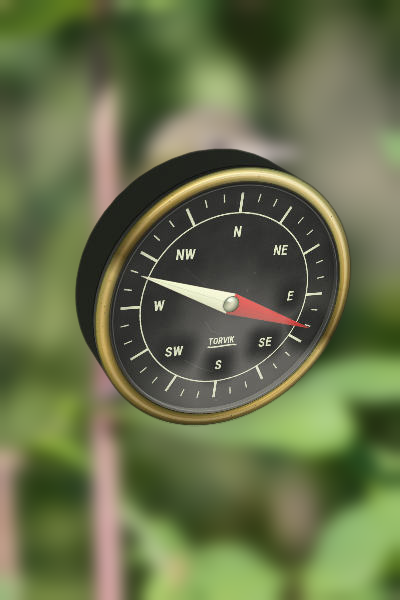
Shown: 110 °
